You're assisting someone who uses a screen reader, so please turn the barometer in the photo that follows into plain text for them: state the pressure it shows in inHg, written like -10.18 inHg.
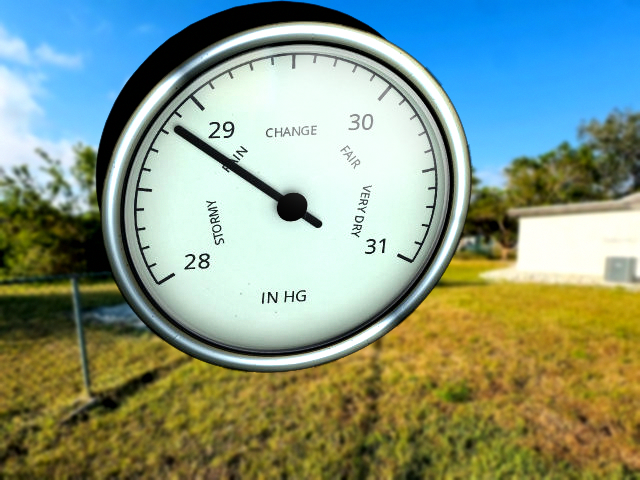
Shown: 28.85 inHg
